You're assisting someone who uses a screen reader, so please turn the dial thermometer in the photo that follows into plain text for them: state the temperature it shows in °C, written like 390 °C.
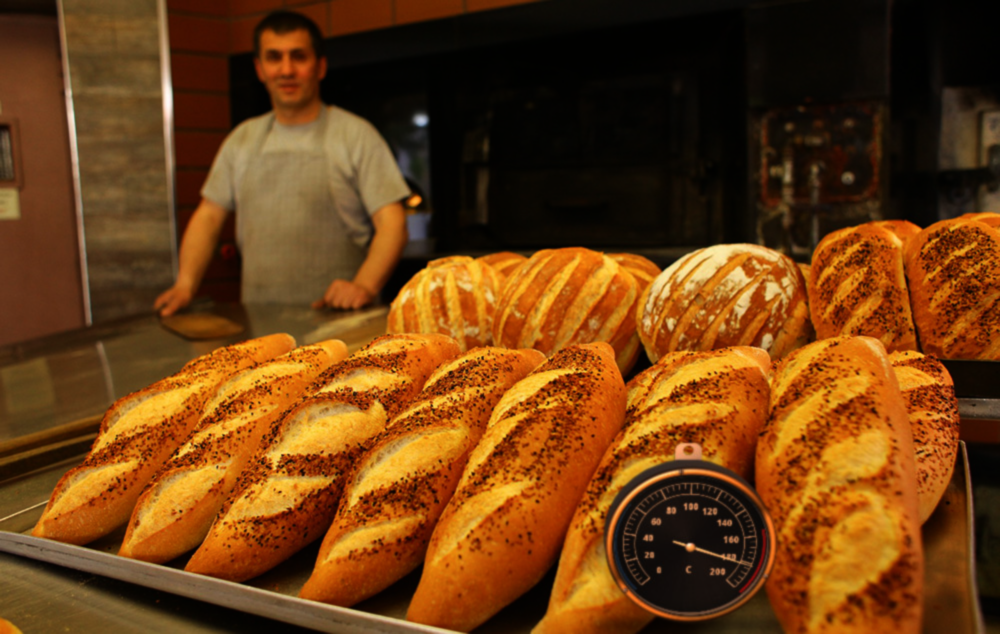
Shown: 180 °C
